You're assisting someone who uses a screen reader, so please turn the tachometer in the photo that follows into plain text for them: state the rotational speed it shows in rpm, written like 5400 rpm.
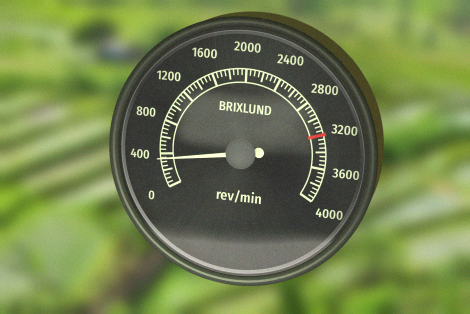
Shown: 350 rpm
